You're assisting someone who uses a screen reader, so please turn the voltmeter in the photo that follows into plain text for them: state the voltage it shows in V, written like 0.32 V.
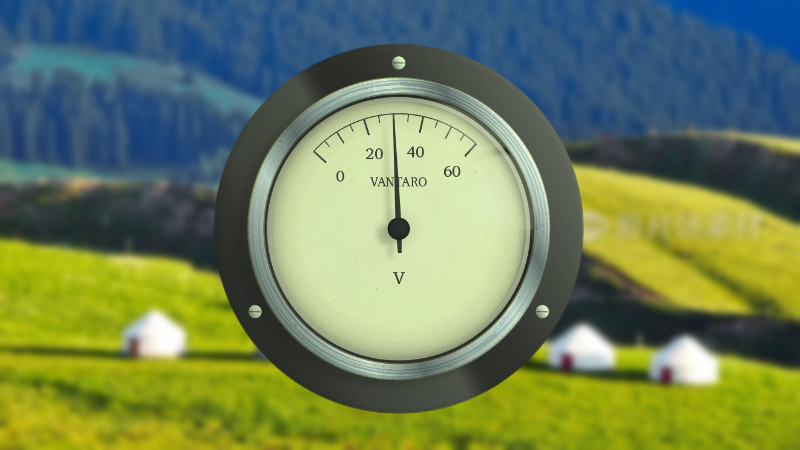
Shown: 30 V
